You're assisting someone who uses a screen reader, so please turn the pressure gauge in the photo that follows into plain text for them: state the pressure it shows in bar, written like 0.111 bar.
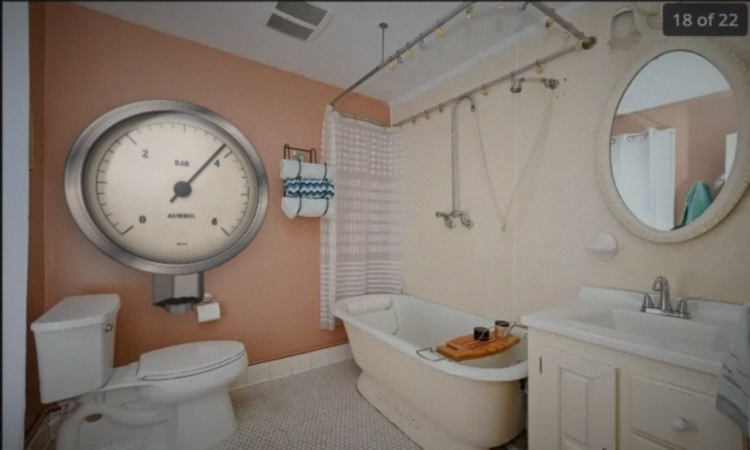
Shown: 3.8 bar
